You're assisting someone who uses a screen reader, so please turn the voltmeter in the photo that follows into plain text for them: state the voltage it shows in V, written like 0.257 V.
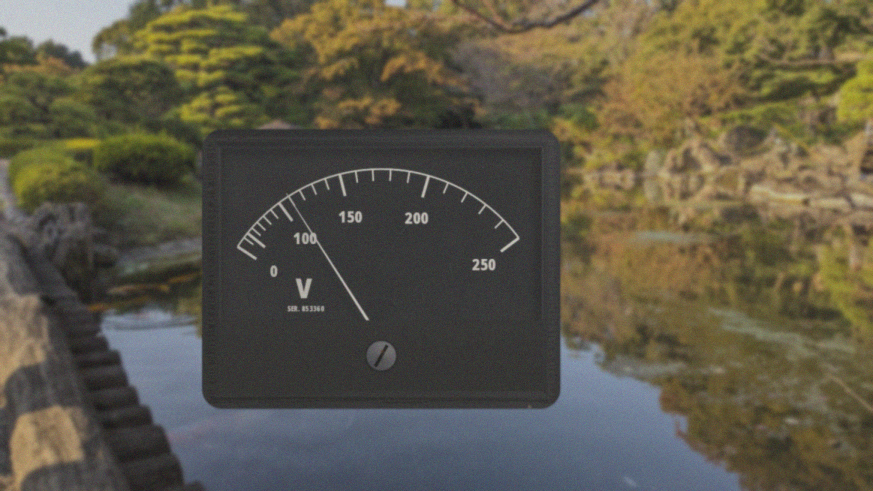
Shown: 110 V
